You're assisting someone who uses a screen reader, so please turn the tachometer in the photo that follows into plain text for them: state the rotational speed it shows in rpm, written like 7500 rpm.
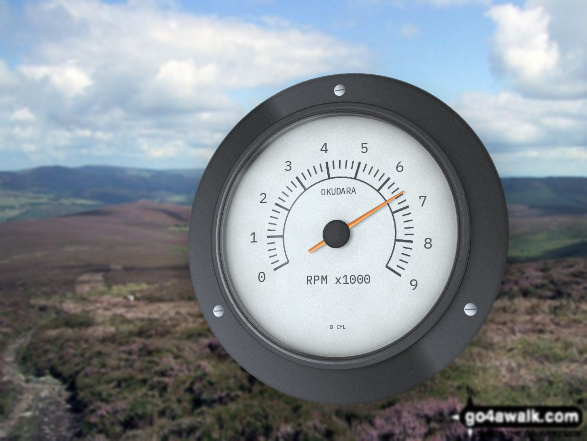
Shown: 6600 rpm
